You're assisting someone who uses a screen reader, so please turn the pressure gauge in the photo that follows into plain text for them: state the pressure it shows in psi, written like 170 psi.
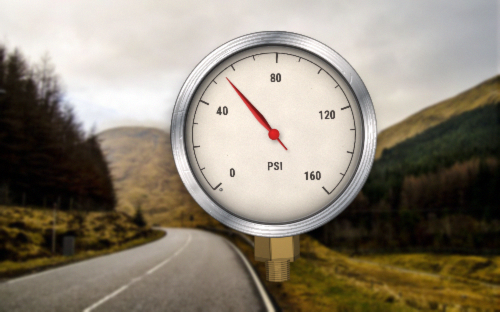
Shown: 55 psi
